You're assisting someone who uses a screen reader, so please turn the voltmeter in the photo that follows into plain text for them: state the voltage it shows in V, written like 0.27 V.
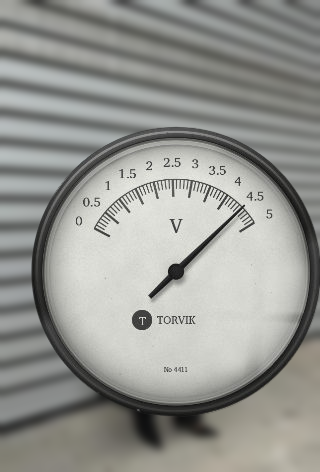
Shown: 4.5 V
